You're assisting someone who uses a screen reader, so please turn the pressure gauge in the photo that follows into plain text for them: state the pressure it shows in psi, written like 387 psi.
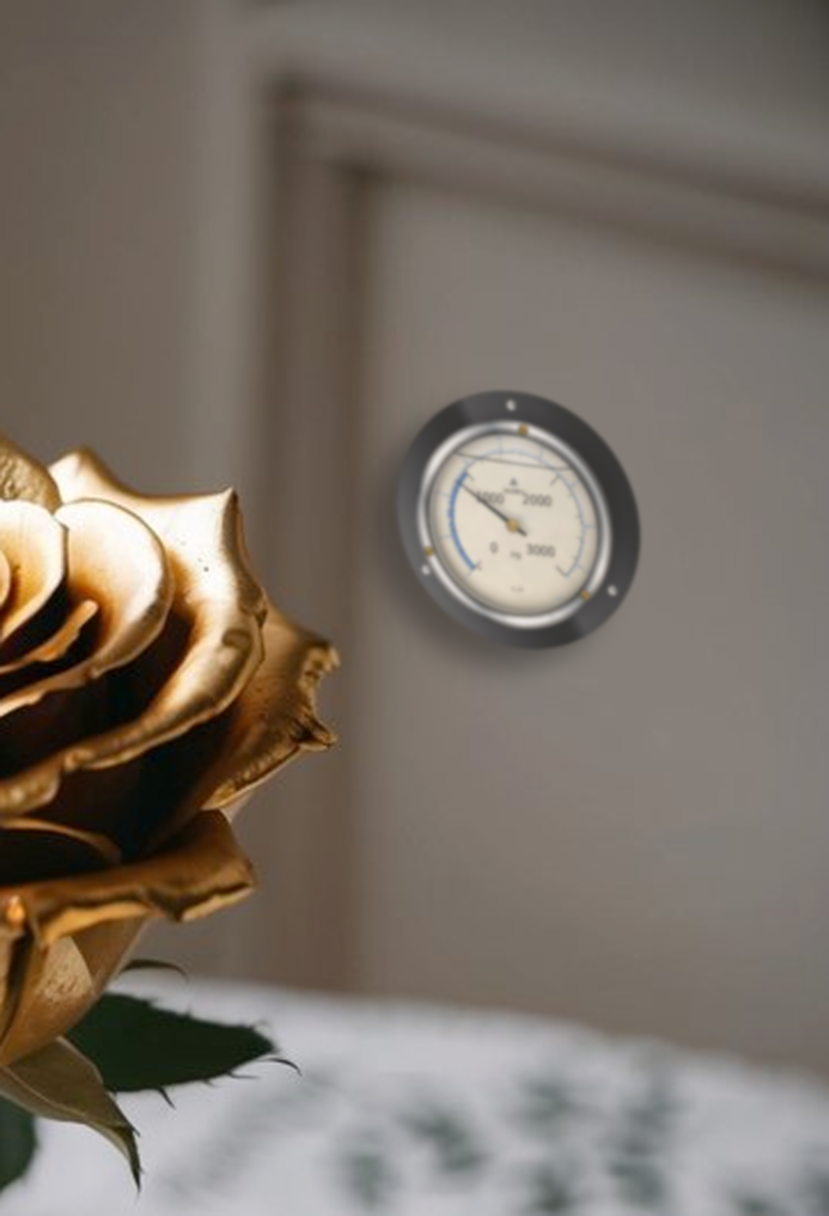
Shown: 900 psi
